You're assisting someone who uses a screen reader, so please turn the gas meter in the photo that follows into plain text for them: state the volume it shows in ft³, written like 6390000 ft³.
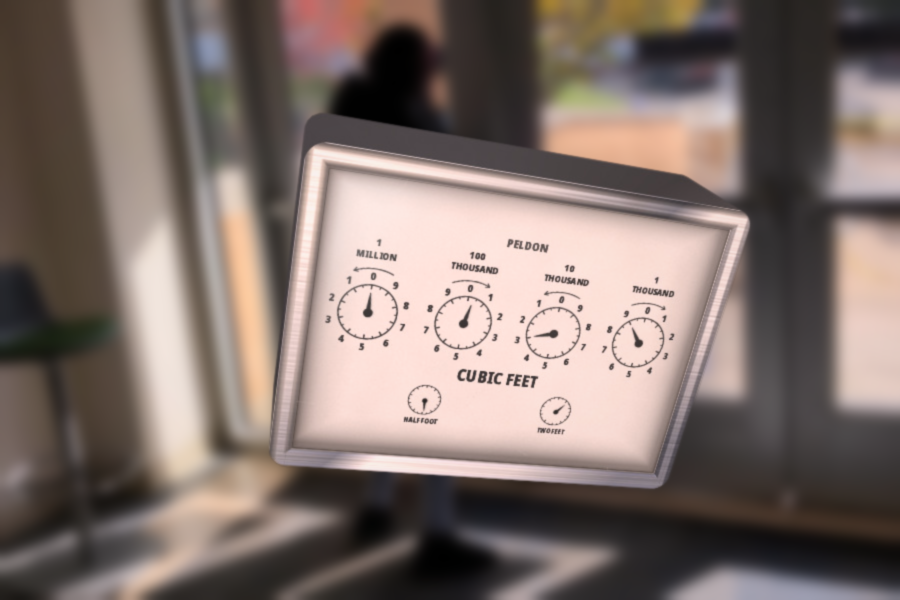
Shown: 2900 ft³
